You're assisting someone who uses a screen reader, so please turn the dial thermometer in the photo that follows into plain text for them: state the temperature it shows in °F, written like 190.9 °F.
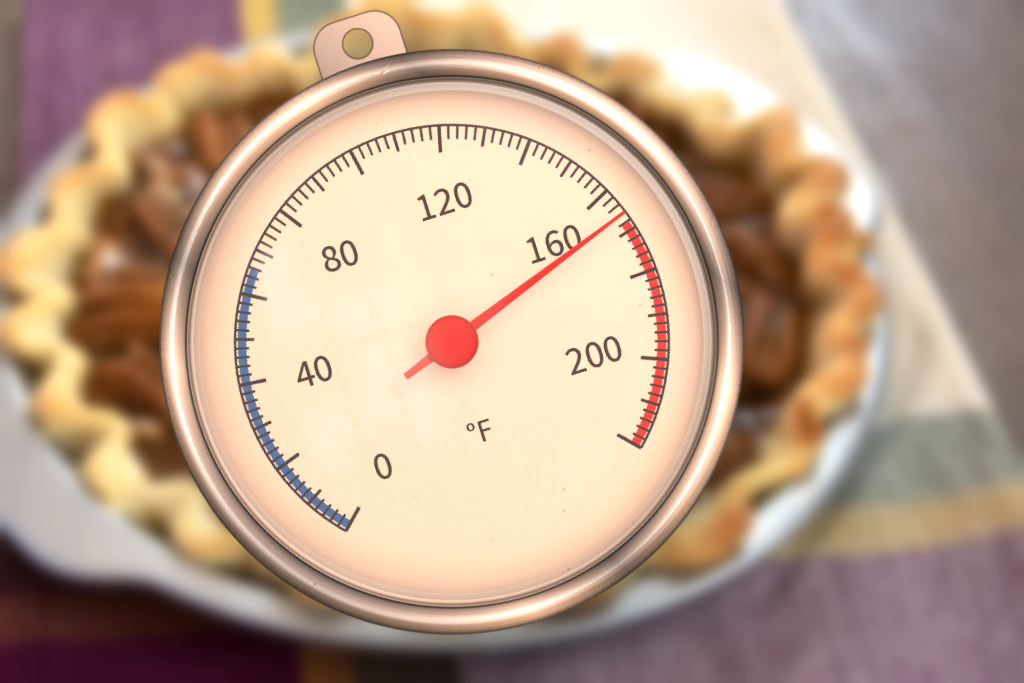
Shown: 166 °F
